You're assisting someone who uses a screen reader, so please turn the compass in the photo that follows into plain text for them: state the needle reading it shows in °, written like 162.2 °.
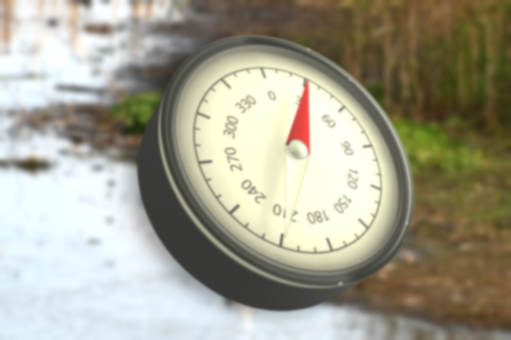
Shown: 30 °
